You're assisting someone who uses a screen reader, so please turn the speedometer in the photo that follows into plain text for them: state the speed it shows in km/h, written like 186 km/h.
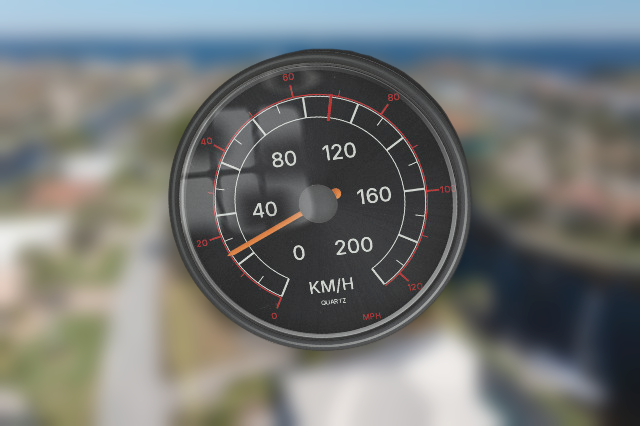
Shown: 25 km/h
